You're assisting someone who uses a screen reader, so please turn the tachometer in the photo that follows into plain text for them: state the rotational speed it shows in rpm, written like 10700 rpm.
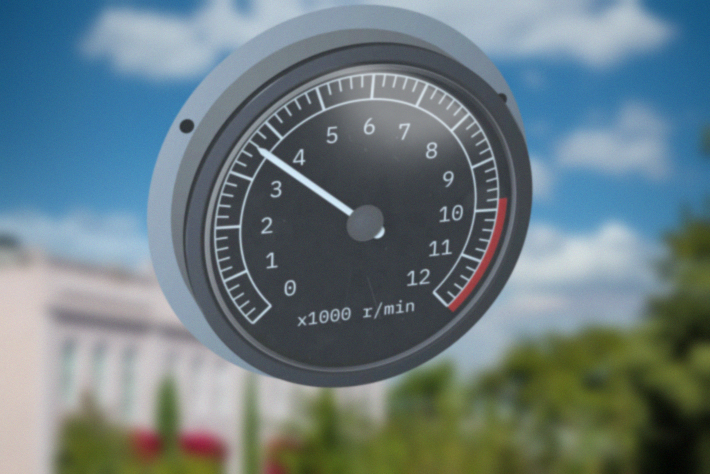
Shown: 3600 rpm
